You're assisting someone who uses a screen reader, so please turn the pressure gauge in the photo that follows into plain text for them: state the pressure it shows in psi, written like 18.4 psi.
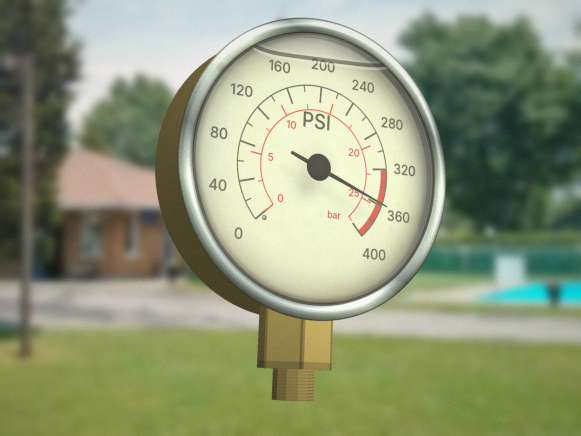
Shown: 360 psi
